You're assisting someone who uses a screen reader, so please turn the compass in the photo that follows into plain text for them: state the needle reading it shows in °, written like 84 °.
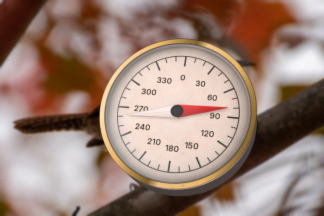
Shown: 80 °
